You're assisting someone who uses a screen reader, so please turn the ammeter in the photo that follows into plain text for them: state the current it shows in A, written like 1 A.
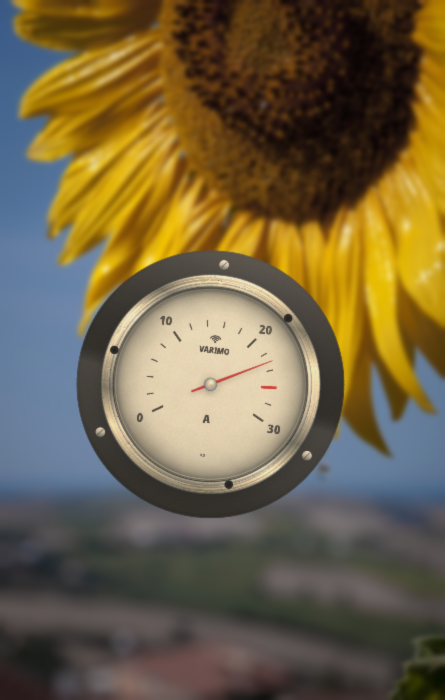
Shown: 23 A
